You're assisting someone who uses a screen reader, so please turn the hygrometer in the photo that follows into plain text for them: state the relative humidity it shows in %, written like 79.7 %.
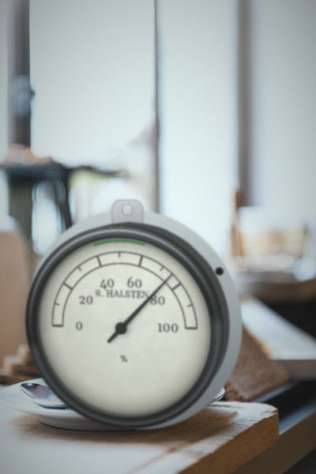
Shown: 75 %
